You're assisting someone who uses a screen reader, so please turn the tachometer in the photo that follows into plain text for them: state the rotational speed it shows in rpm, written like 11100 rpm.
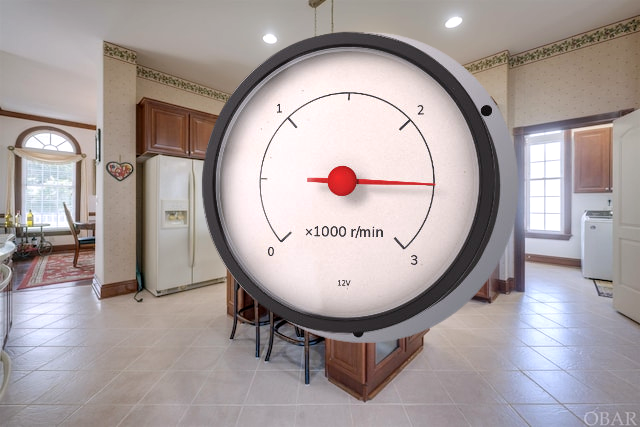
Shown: 2500 rpm
